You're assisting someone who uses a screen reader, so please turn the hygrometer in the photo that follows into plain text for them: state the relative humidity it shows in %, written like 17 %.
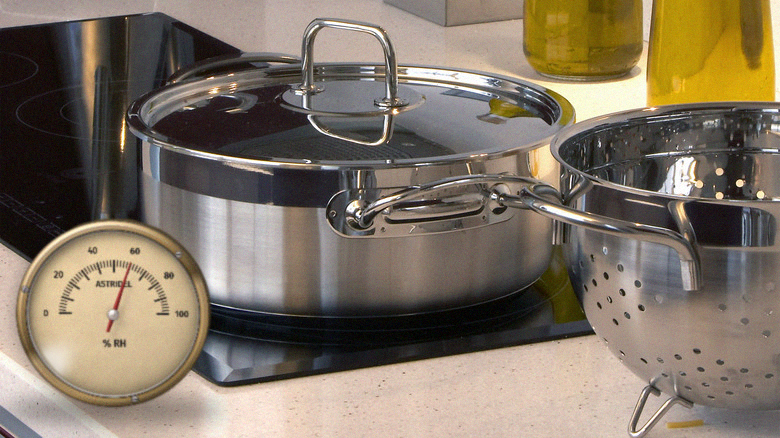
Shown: 60 %
